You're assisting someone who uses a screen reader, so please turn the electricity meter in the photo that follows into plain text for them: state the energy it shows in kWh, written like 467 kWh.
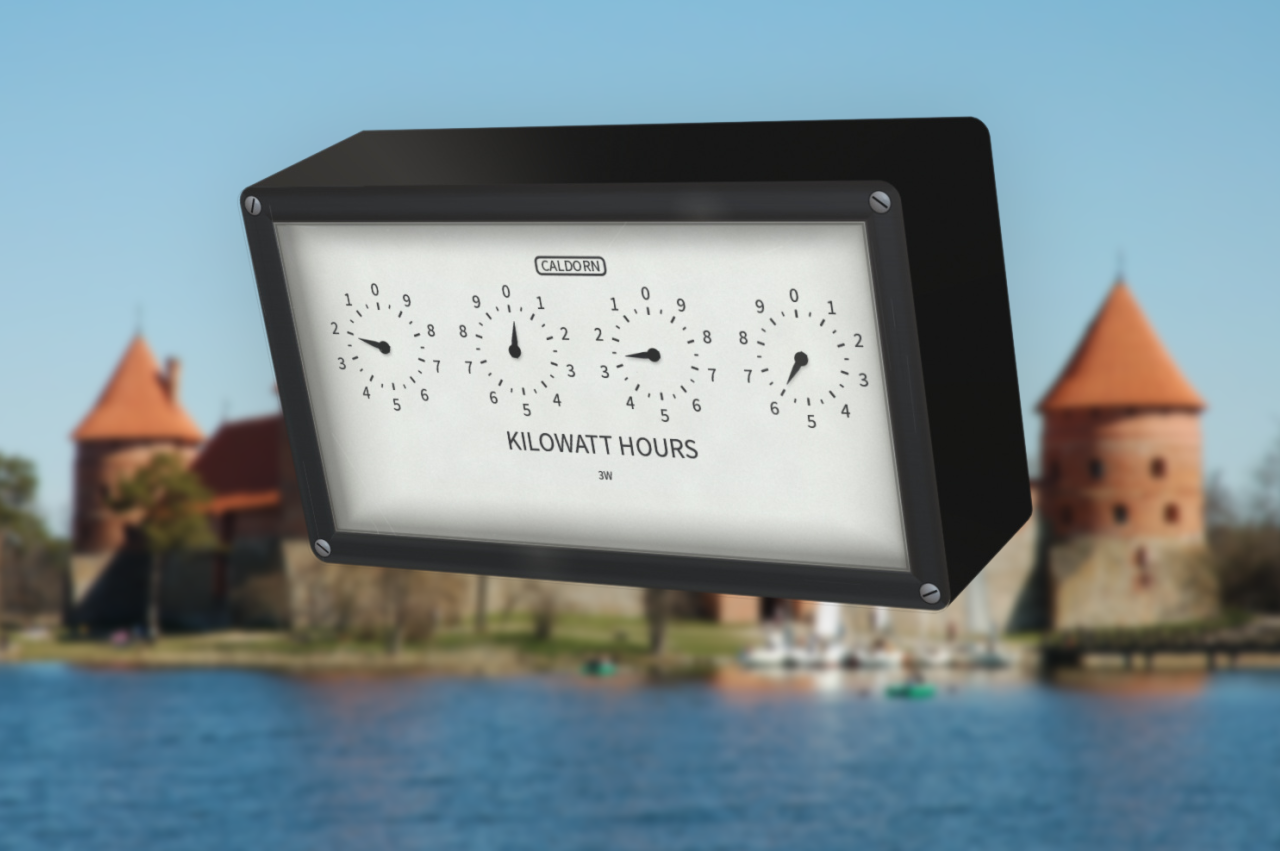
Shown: 2026 kWh
